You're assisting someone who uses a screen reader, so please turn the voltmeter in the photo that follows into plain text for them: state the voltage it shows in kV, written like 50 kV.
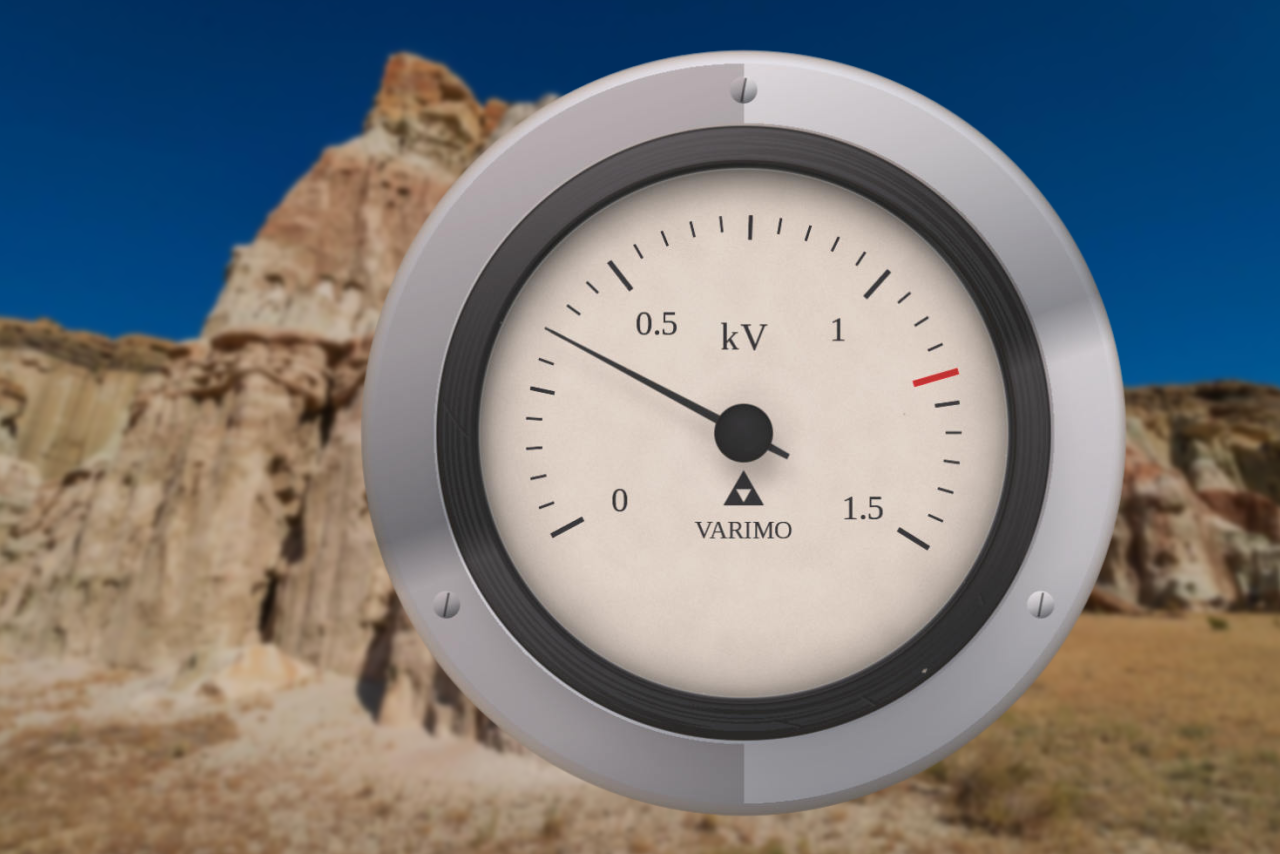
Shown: 0.35 kV
